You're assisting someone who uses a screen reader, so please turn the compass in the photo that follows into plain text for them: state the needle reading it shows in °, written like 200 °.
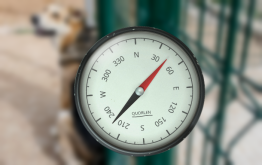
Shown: 45 °
